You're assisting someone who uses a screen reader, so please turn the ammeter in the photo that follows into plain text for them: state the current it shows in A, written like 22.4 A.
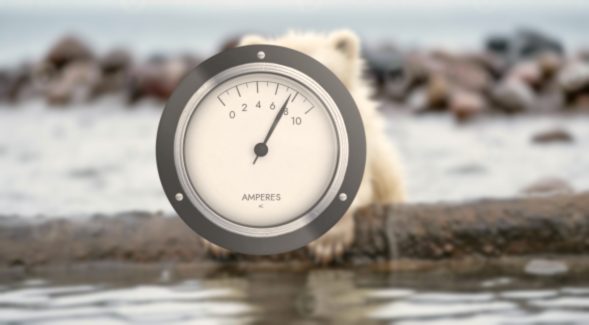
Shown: 7.5 A
